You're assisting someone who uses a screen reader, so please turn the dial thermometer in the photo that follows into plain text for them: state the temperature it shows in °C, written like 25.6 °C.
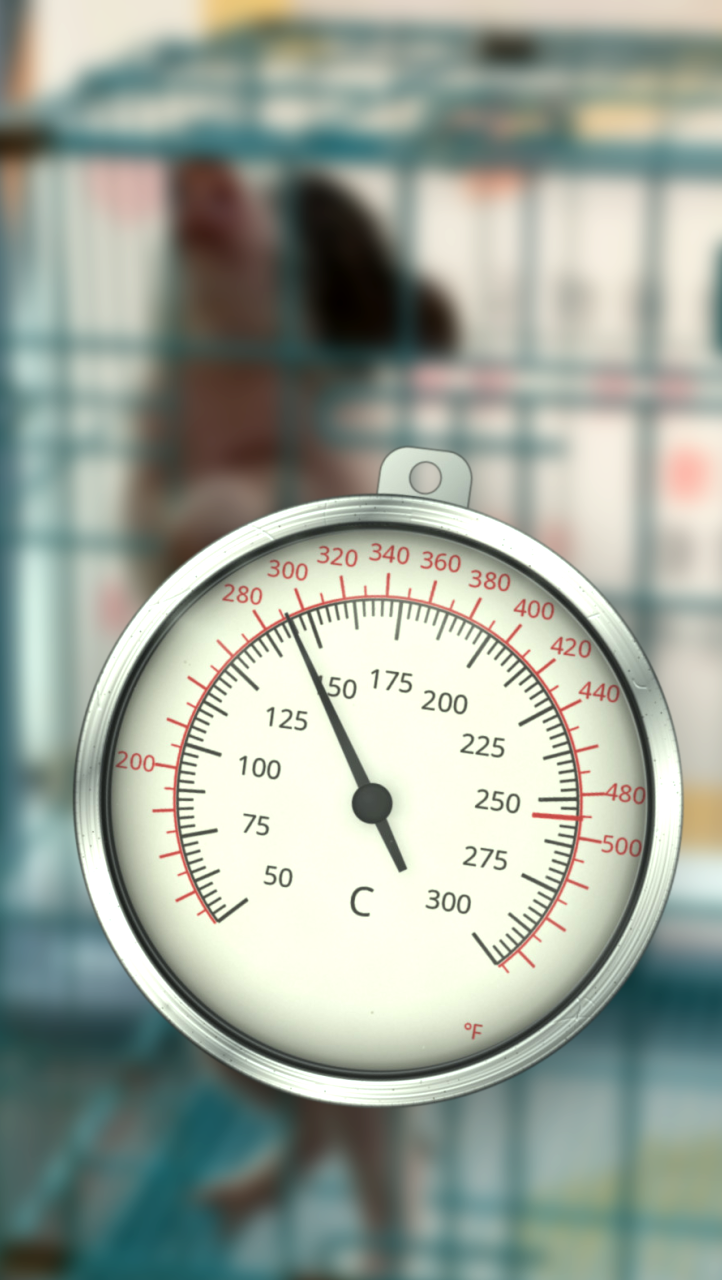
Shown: 145 °C
